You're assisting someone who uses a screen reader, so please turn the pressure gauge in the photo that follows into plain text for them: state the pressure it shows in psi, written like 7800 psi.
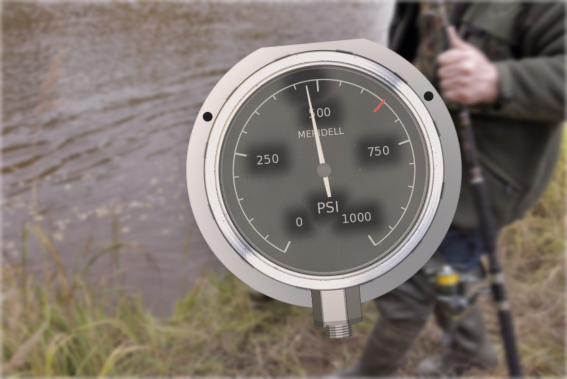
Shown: 475 psi
